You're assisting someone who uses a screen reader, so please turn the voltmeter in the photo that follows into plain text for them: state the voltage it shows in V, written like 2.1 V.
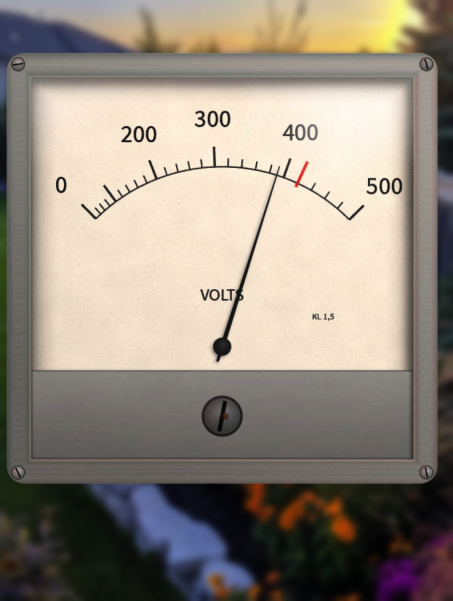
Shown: 390 V
